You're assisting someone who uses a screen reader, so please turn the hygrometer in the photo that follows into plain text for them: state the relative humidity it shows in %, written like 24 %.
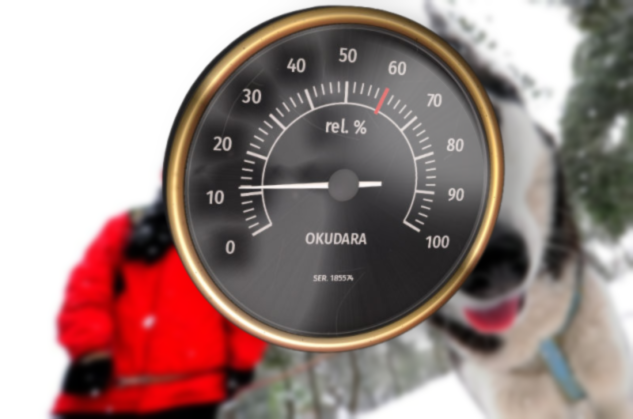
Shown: 12 %
